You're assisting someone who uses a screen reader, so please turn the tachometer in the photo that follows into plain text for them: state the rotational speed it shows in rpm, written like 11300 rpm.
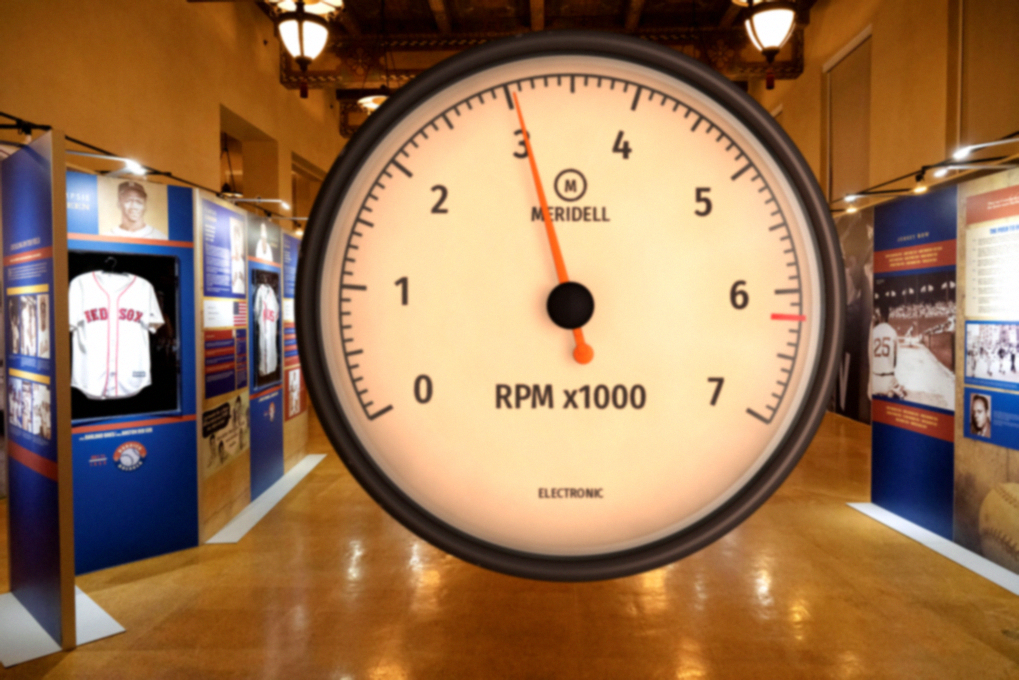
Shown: 3050 rpm
